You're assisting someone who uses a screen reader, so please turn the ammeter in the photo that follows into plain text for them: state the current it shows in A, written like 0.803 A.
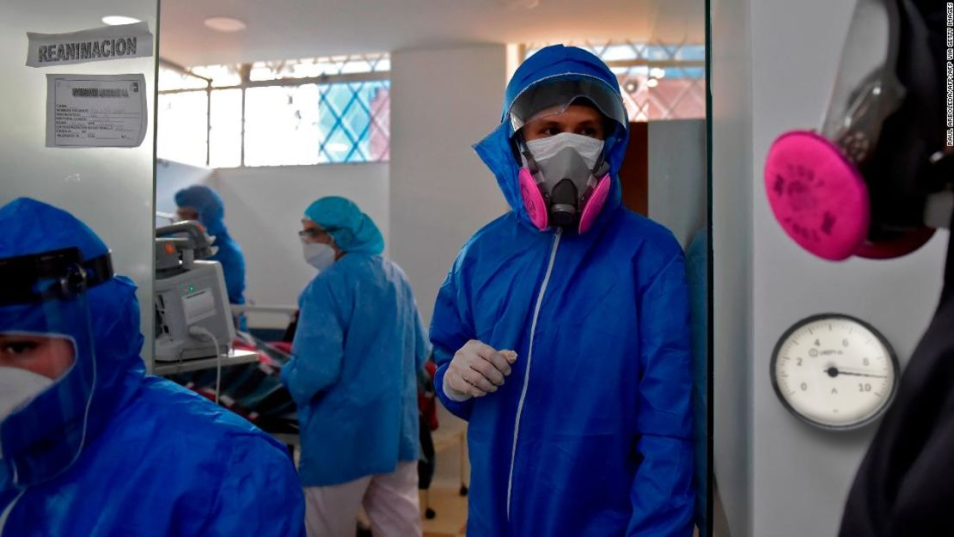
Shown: 9 A
